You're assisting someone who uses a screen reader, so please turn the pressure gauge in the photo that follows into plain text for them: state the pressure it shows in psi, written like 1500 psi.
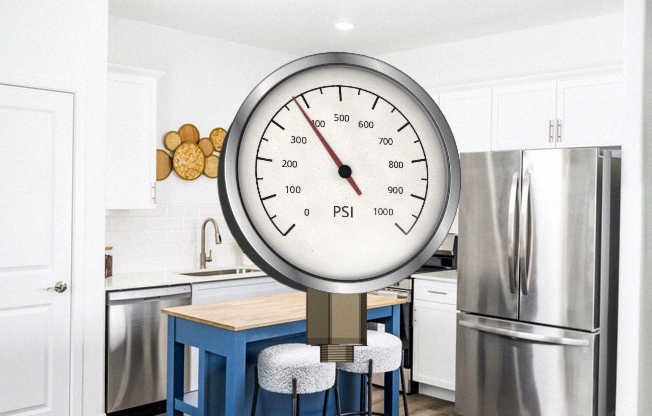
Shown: 375 psi
